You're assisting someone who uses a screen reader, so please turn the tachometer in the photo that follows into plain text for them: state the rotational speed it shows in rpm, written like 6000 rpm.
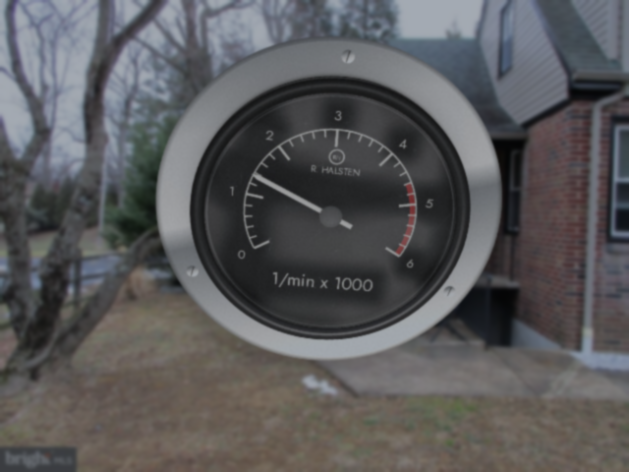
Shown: 1400 rpm
